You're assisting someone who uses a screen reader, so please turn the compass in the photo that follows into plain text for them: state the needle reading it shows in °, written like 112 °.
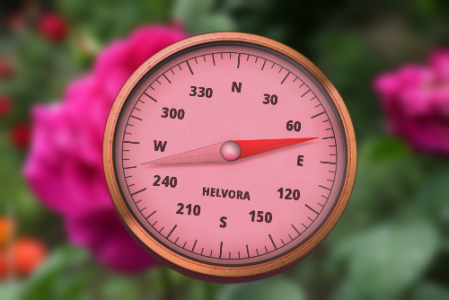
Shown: 75 °
